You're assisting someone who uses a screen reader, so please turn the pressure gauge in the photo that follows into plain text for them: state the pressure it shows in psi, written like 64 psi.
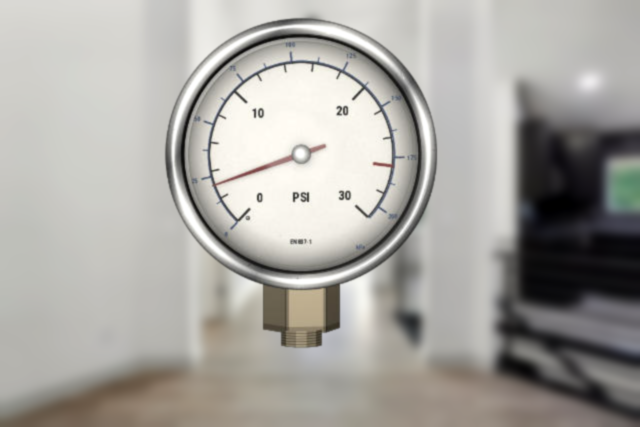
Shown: 3 psi
